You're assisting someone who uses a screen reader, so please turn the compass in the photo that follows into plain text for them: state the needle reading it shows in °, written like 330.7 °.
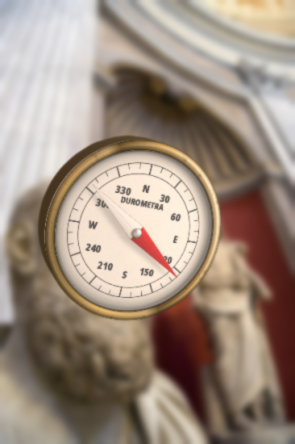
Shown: 125 °
